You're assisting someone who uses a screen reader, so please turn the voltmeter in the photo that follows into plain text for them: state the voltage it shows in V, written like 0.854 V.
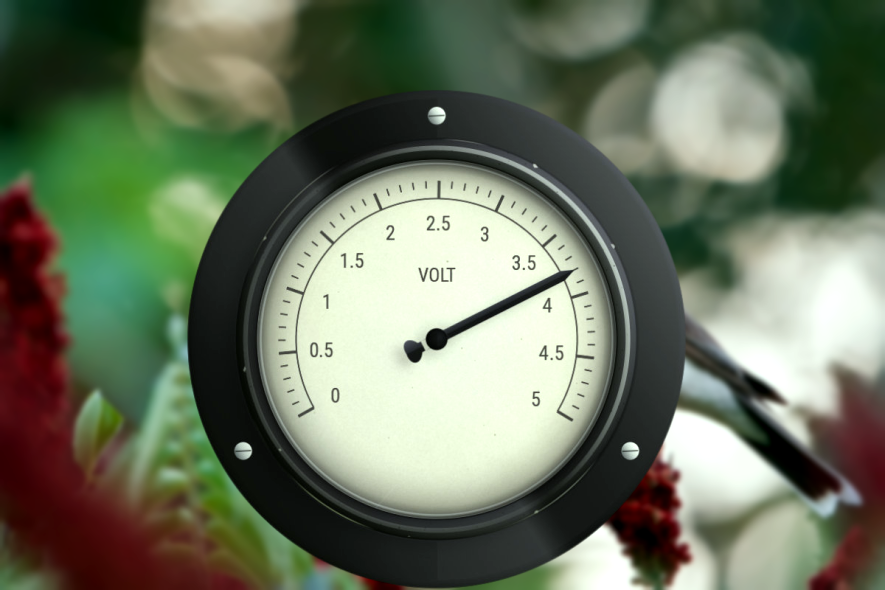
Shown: 3.8 V
